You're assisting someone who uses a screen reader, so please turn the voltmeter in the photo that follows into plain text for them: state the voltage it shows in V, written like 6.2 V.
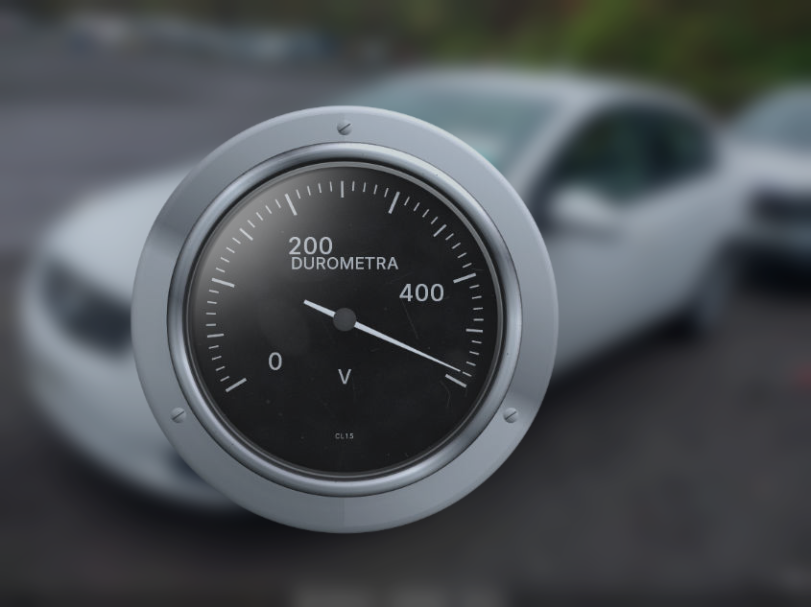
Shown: 490 V
